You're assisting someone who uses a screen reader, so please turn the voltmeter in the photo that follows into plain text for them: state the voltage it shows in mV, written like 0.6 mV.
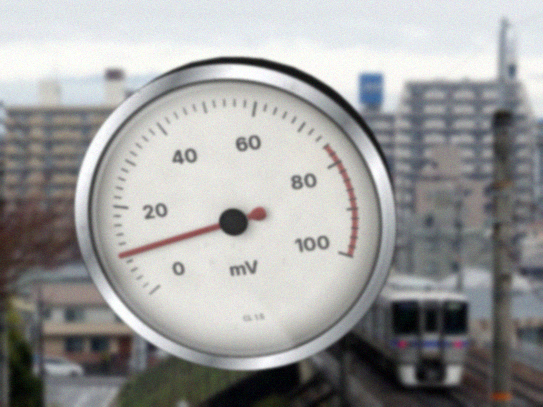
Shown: 10 mV
